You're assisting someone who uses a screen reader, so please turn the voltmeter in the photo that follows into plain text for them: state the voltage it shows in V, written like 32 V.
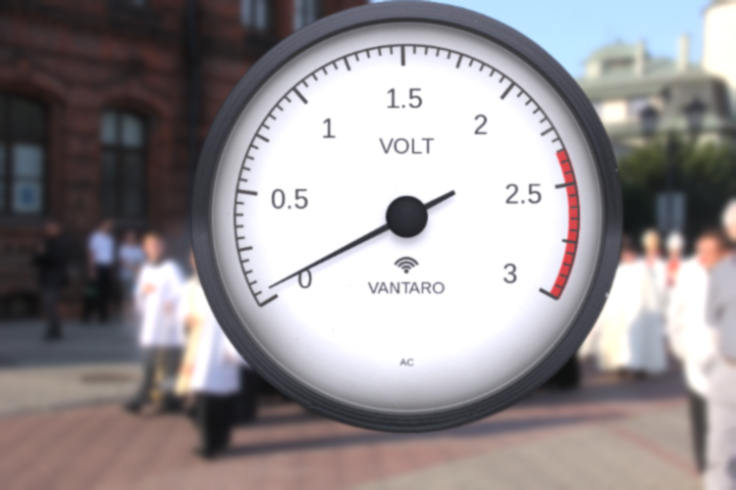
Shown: 0.05 V
